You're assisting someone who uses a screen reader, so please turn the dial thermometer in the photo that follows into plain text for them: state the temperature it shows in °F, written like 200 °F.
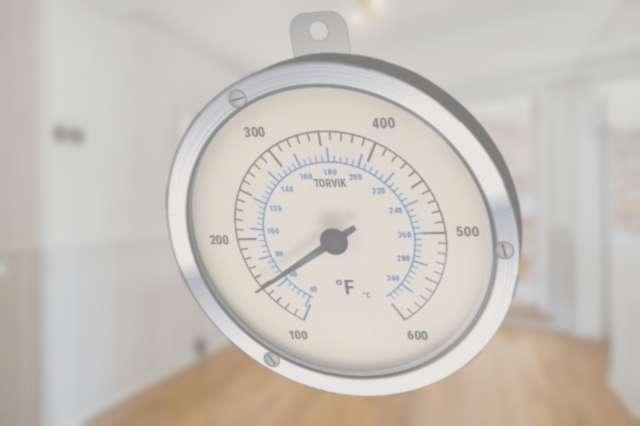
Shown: 150 °F
